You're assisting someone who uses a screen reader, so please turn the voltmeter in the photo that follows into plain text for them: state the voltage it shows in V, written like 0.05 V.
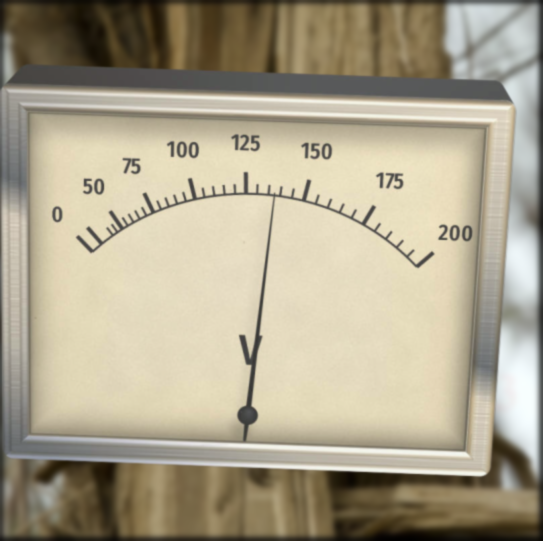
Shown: 137.5 V
